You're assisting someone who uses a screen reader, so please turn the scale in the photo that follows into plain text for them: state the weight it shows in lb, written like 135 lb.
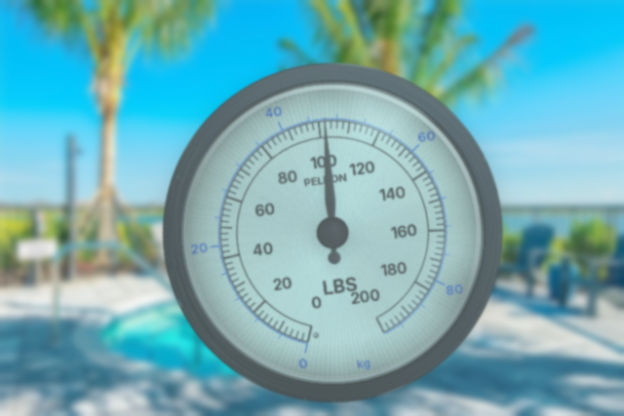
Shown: 102 lb
